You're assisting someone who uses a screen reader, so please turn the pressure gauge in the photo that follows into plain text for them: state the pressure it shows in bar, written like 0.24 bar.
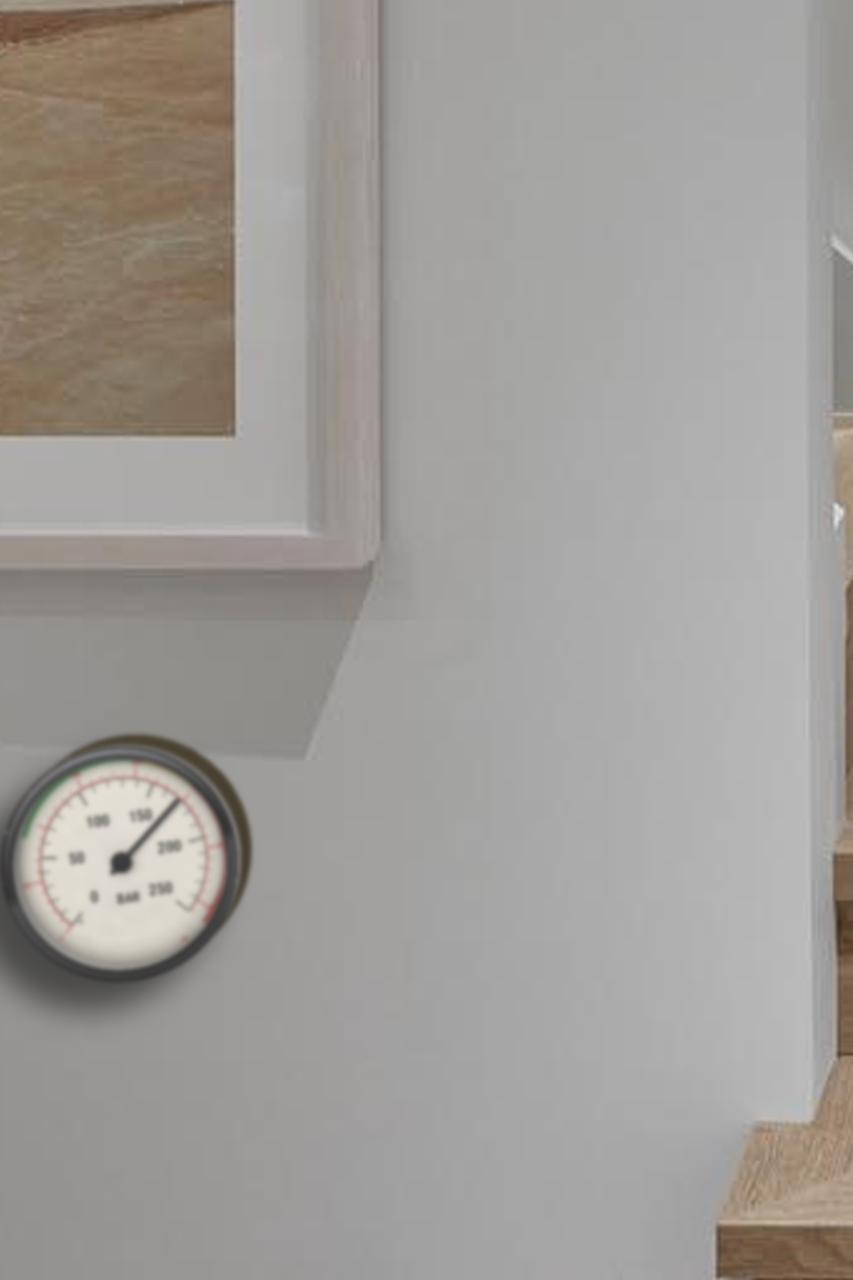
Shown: 170 bar
